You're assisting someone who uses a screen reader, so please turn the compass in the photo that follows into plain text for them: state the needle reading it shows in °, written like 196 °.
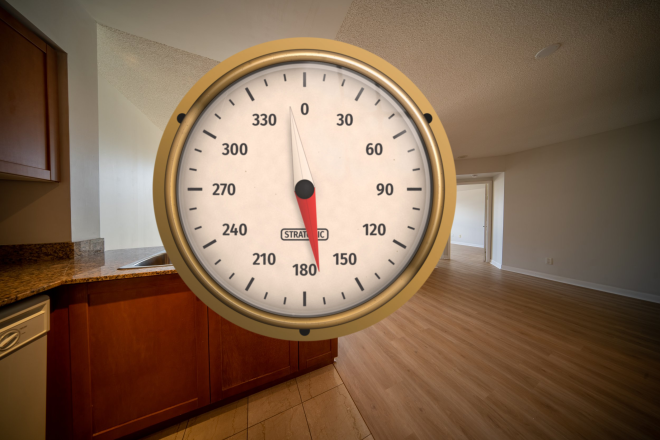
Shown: 170 °
